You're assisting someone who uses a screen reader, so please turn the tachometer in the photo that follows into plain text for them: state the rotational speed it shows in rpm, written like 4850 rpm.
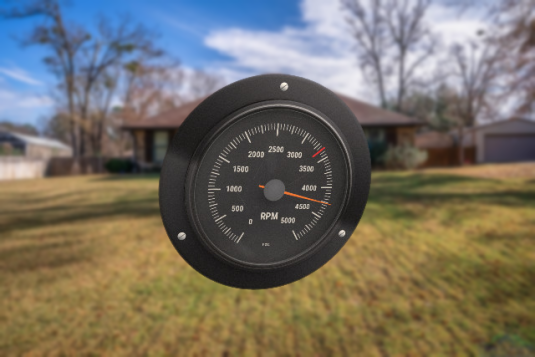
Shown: 4250 rpm
